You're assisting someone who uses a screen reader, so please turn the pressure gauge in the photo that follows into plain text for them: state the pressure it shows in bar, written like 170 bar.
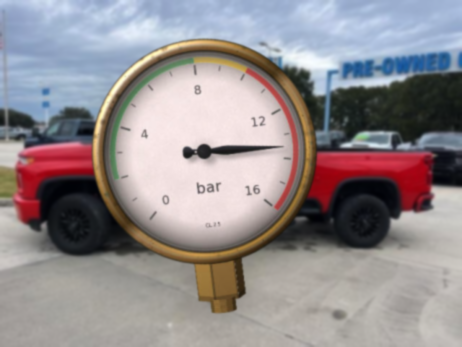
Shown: 13.5 bar
